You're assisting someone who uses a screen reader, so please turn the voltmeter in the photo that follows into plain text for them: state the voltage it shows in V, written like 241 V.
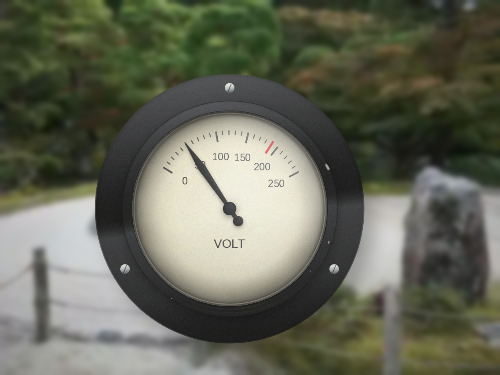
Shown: 50 V
